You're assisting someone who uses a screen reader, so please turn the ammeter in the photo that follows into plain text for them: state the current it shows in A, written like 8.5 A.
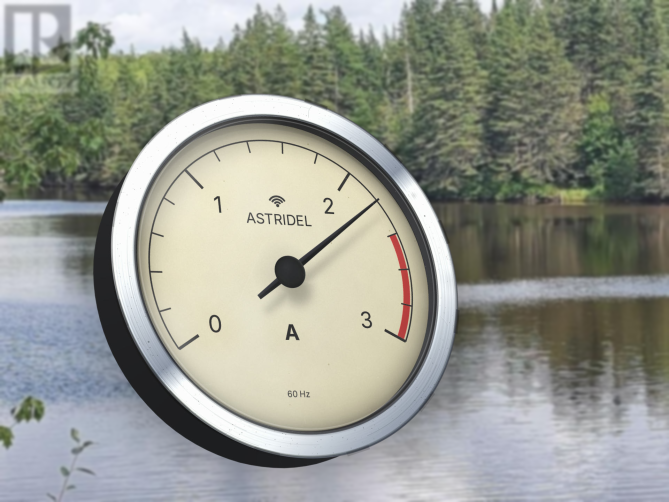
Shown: 2.2 A
